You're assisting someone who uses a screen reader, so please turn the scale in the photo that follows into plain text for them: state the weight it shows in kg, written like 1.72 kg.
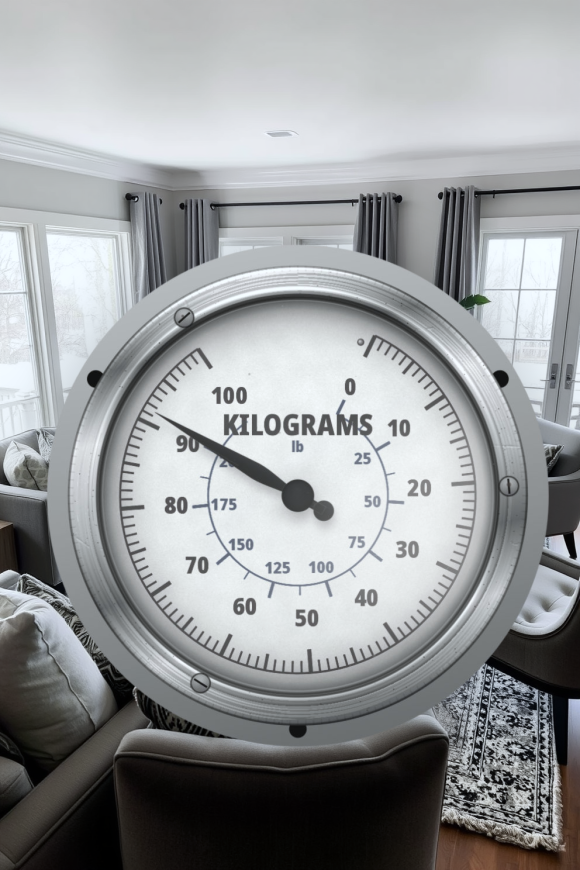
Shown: 91.5 kg
